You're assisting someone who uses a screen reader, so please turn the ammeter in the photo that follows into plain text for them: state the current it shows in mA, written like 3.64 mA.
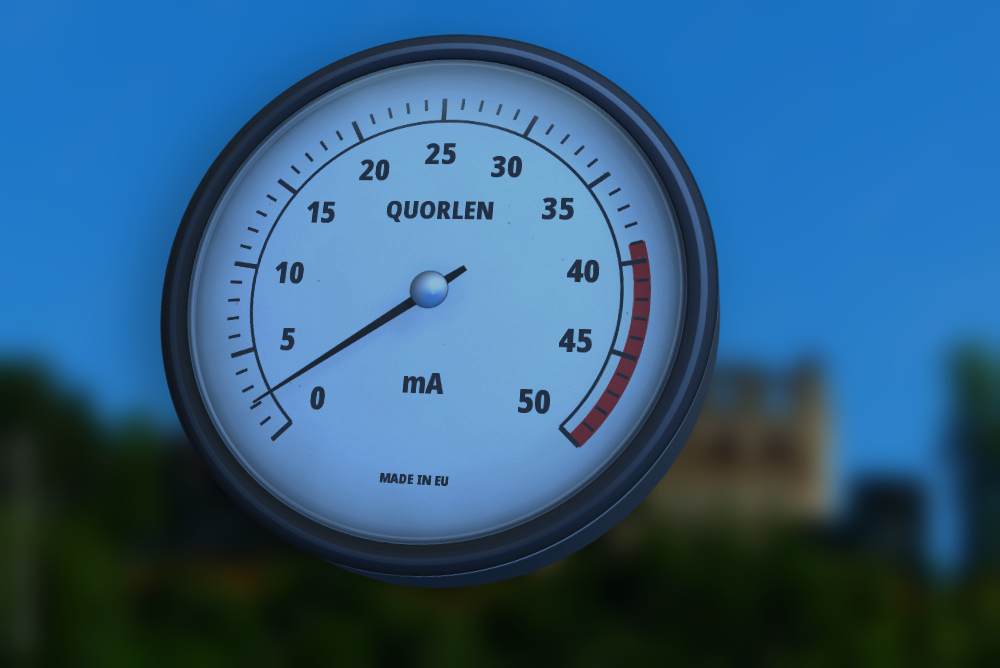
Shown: 2 mA
